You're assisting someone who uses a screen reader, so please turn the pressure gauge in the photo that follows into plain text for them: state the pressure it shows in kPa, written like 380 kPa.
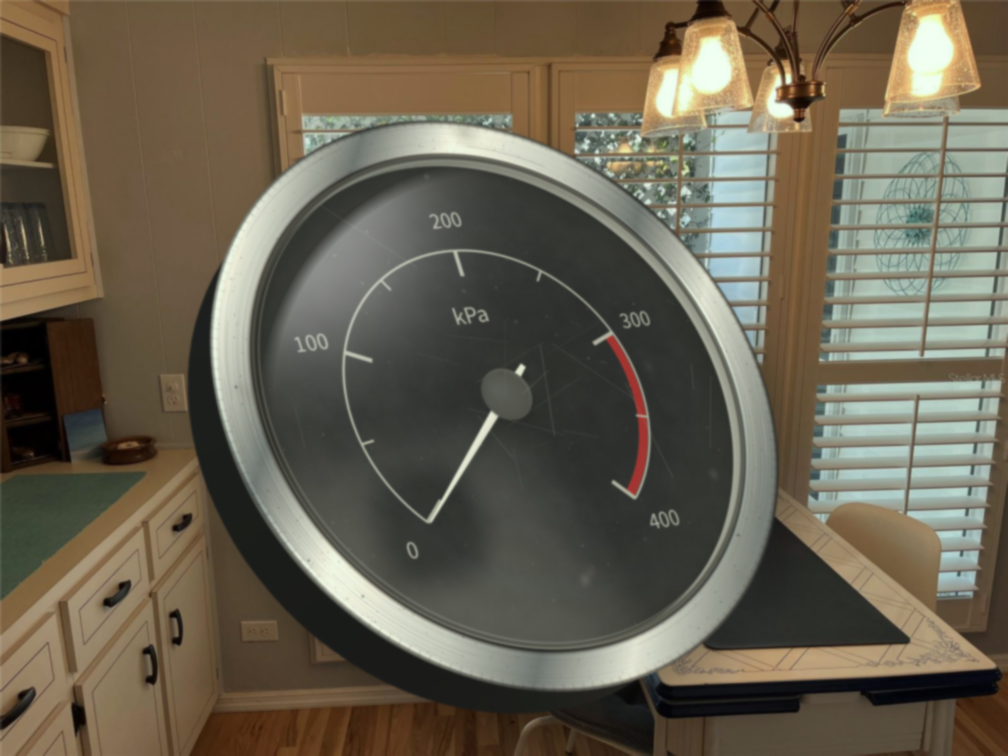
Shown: 0 kPa
